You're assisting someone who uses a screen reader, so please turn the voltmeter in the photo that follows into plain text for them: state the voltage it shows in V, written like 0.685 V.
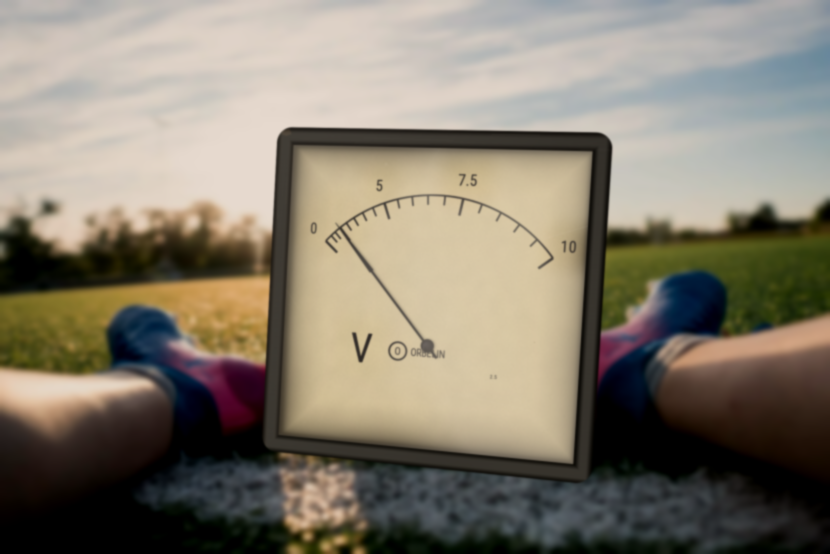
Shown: 2.5 V
